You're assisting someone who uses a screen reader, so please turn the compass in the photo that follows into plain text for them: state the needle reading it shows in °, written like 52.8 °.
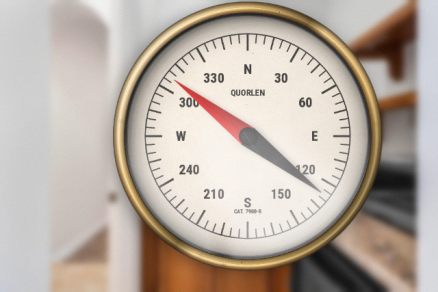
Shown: 307.5 °
